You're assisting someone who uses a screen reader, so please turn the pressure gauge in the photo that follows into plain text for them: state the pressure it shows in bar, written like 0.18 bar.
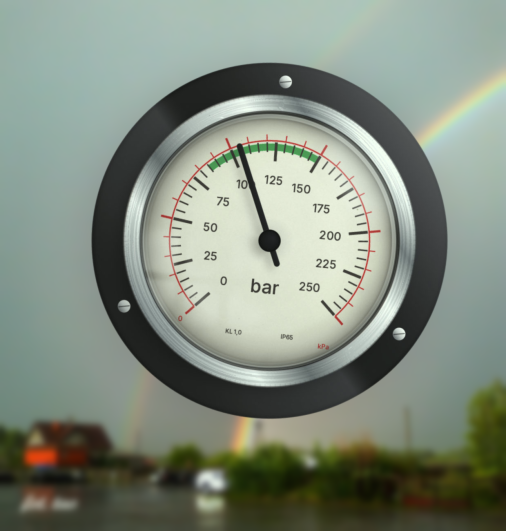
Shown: 105 bar
